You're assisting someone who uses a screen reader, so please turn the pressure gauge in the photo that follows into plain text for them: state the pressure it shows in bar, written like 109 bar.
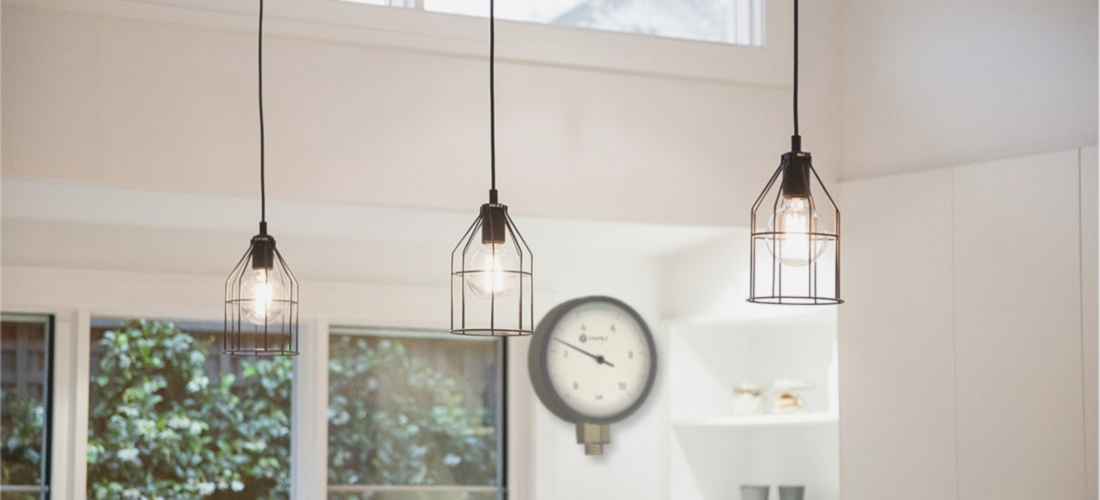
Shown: 2.5 bar
